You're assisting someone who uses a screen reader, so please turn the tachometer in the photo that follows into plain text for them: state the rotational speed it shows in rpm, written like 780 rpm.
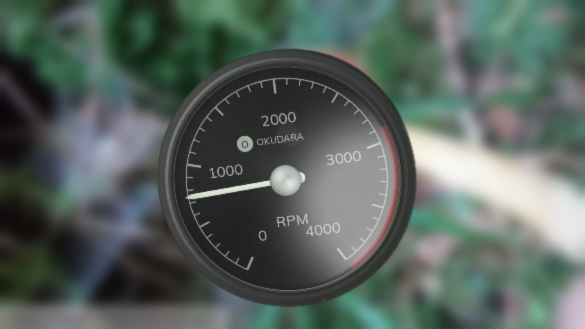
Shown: 750 rpm
